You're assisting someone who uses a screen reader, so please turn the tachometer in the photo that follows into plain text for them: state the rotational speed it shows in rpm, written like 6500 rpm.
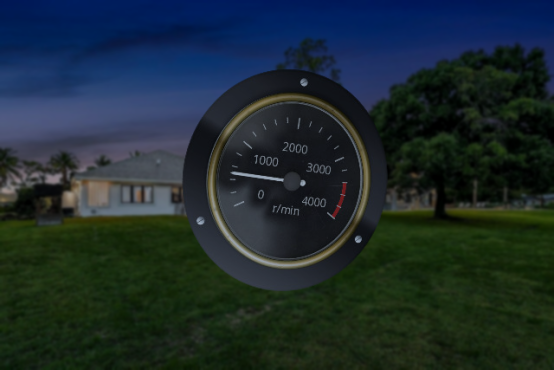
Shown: 500 rpm
